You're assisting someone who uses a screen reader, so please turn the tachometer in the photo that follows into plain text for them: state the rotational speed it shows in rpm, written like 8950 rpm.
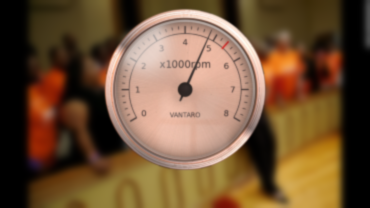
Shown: 4800 rpm
